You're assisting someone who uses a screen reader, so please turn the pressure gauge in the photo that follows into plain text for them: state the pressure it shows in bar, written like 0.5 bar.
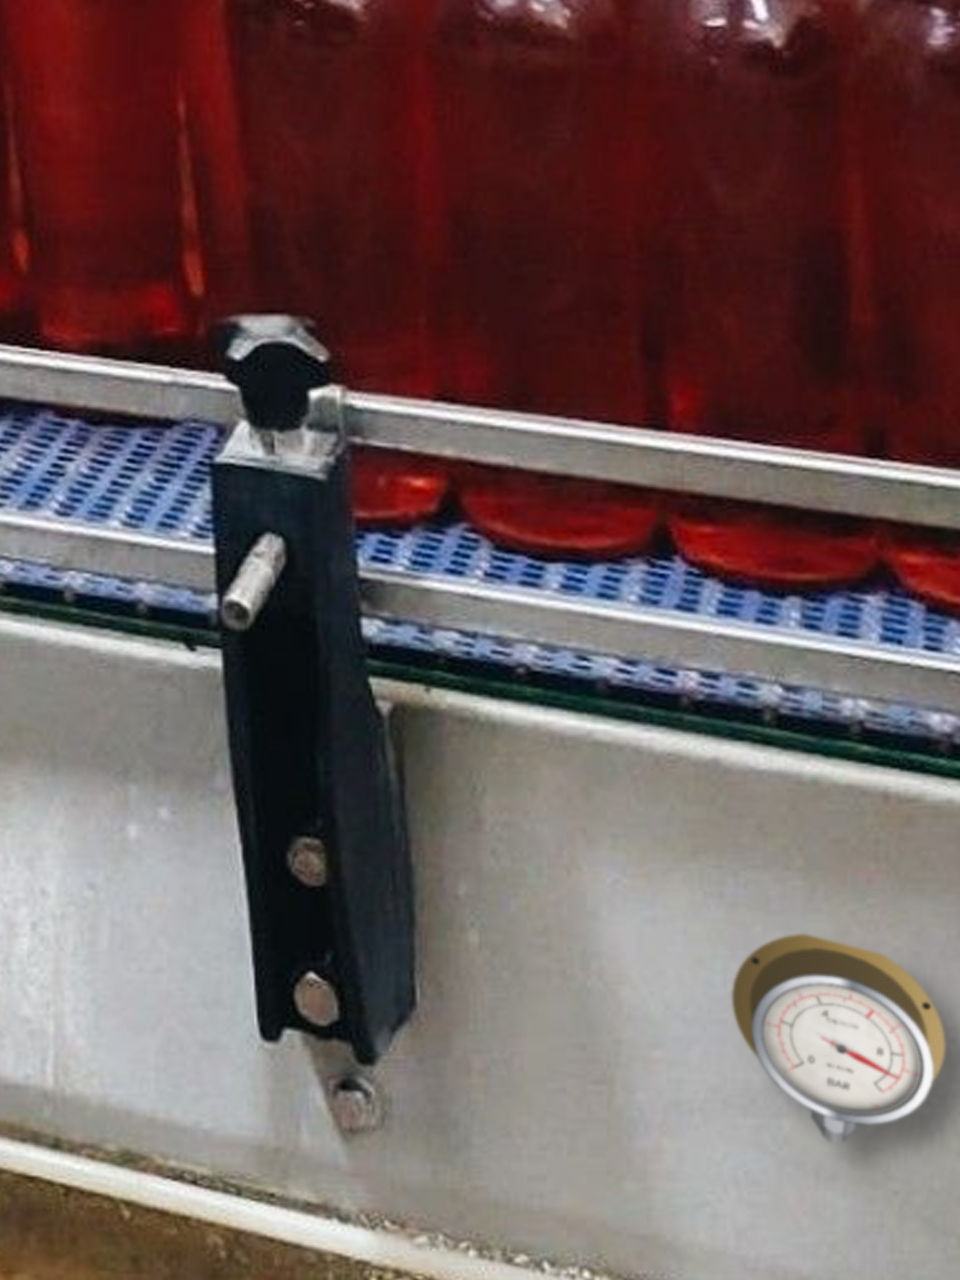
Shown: 9 bar
